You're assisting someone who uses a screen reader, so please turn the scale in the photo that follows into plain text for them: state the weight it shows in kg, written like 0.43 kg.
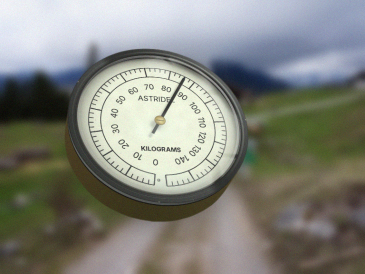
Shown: 86 kg
